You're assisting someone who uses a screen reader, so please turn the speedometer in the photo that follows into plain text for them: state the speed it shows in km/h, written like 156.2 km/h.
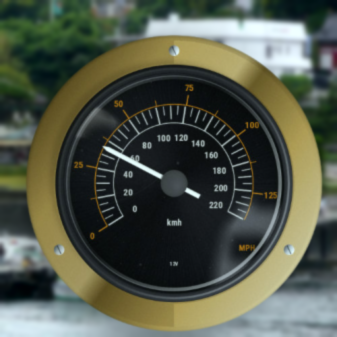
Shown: 55 km/h
